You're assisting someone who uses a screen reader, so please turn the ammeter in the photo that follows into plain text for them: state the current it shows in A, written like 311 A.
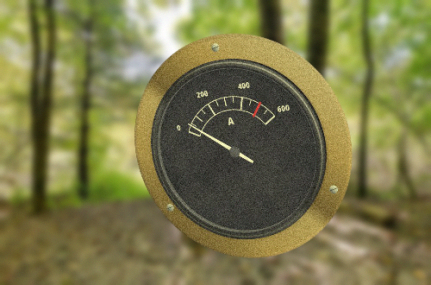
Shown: 50 A
